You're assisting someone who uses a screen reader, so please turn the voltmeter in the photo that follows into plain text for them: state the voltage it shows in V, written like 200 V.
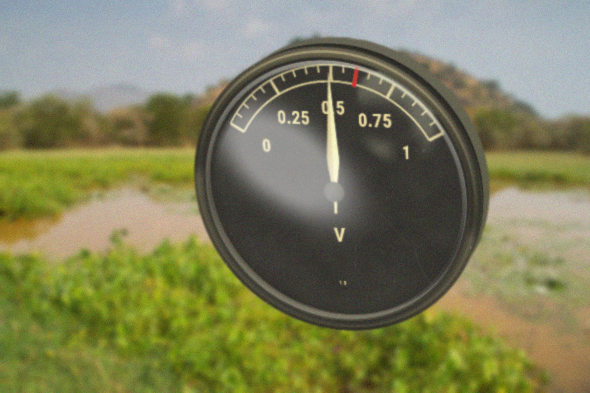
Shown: 0.5 V
